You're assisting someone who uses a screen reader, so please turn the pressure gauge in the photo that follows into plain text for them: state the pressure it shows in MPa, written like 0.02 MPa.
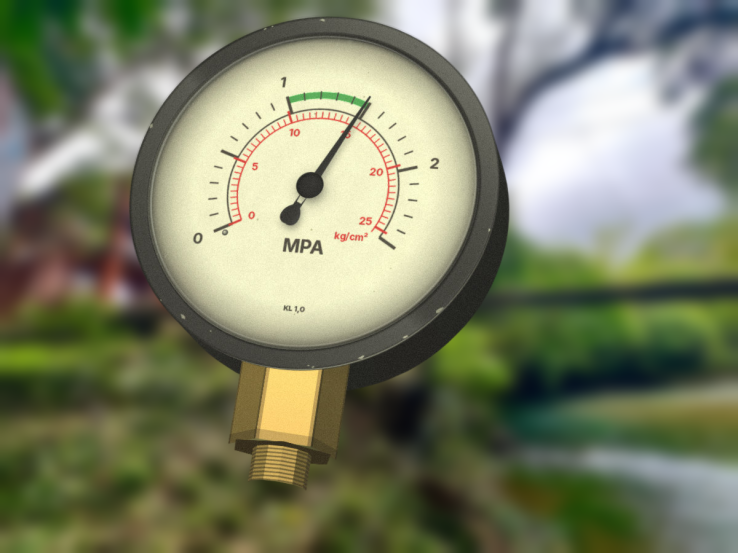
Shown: 1.5 MPa
